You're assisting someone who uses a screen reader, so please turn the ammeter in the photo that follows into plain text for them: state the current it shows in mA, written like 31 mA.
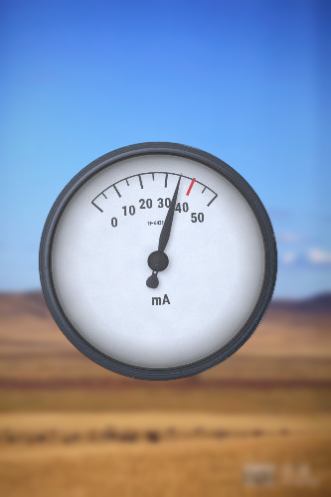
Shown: 35 mA
